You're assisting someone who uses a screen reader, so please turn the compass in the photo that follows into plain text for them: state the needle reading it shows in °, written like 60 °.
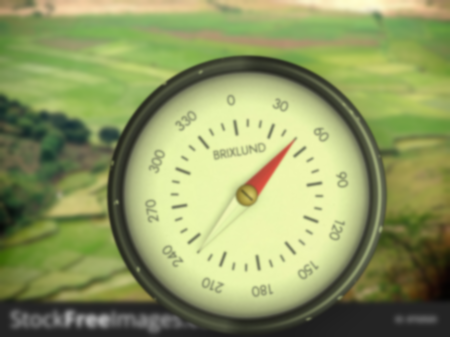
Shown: 50 °
